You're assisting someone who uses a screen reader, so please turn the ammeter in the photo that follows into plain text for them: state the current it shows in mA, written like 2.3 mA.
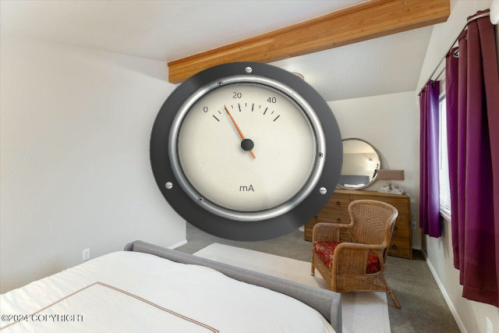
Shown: 10 mA
